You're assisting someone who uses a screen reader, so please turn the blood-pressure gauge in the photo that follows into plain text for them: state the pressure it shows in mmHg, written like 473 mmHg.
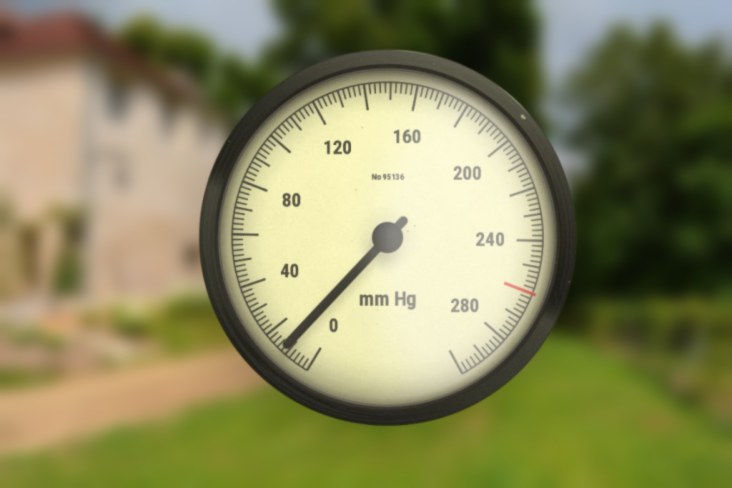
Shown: 12 mmHg
